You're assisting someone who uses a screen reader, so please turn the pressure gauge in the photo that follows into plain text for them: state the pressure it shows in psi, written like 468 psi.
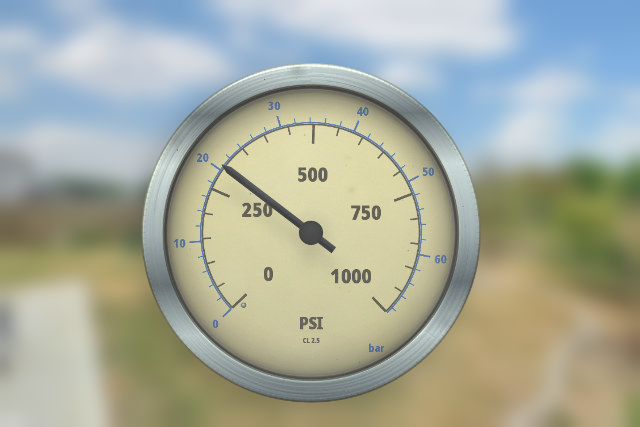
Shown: 300 psi
